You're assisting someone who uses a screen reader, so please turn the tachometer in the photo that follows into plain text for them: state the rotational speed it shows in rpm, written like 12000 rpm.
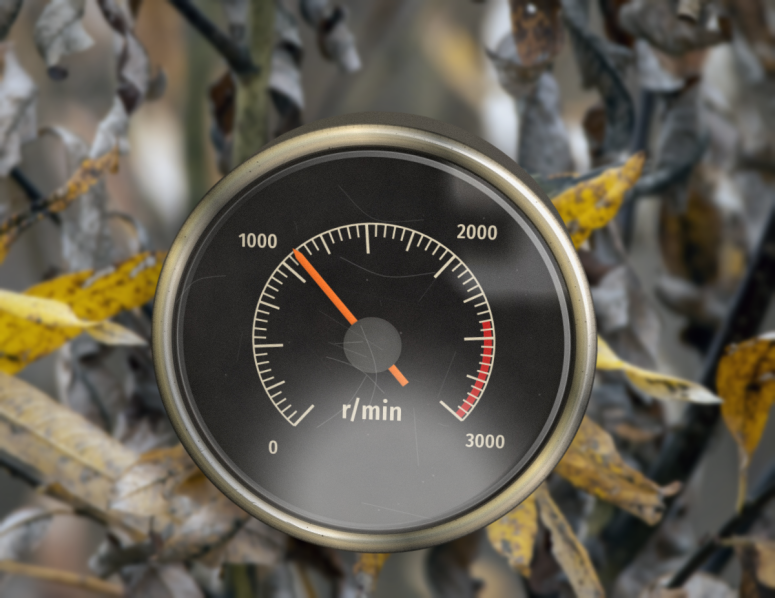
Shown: 1100 rpm
